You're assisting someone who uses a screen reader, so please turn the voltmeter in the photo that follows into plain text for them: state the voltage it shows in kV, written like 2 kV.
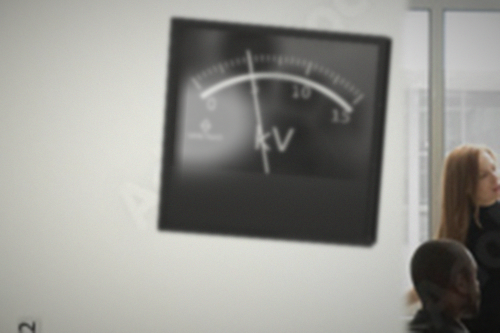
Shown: 5 kV
